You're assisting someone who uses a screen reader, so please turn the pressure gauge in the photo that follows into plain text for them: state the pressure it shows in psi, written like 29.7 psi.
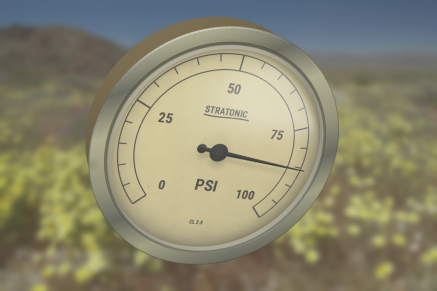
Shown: 85 psi
